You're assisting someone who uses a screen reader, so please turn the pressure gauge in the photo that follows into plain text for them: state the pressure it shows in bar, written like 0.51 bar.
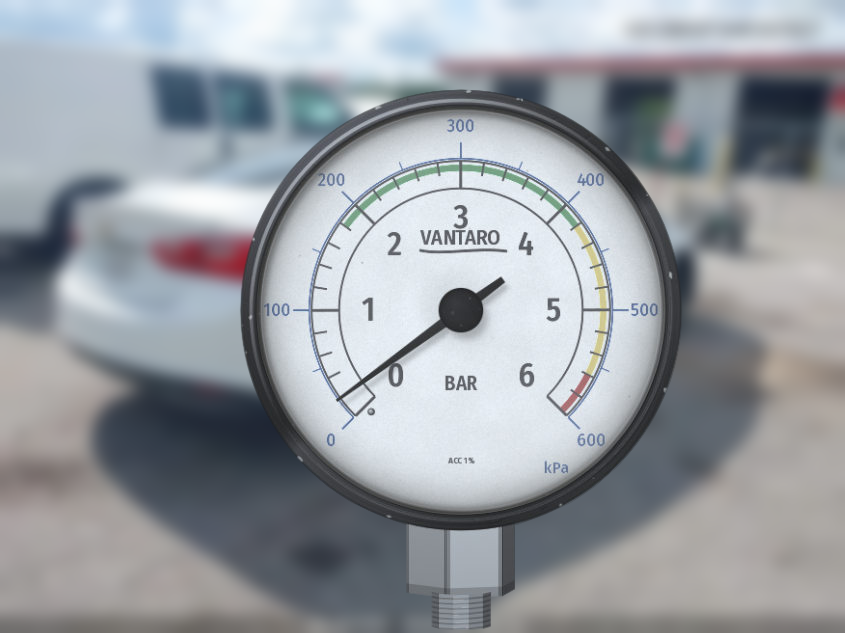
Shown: 0.2 bar
